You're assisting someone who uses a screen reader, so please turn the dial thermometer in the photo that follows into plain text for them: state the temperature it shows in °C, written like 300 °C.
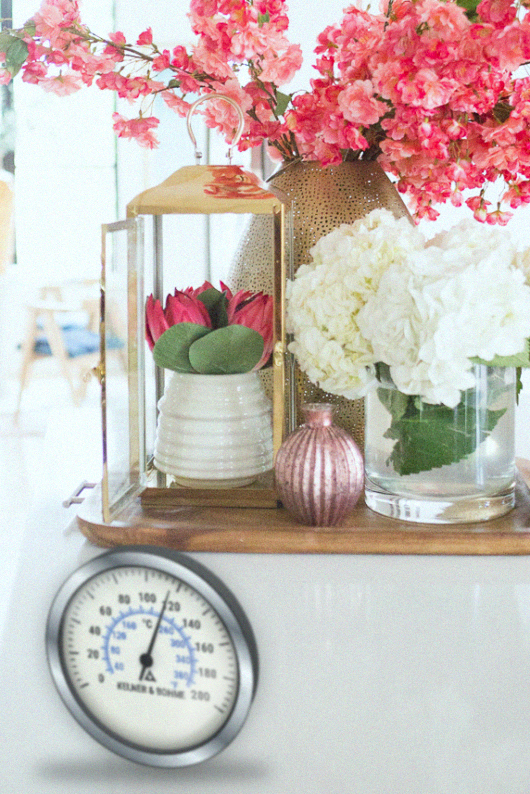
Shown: 116 °C
